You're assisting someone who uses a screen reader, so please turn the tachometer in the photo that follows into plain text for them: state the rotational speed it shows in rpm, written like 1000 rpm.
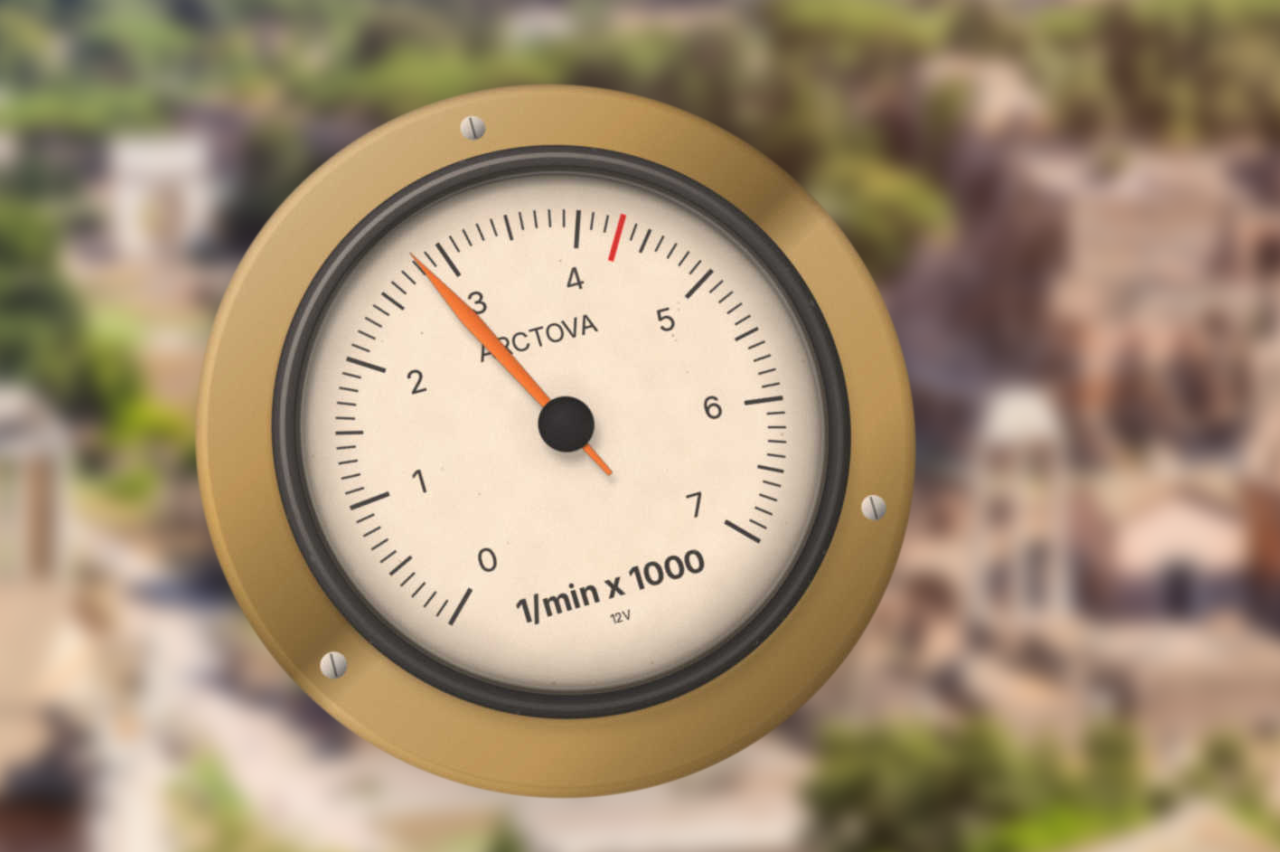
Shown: 2800 rpm
